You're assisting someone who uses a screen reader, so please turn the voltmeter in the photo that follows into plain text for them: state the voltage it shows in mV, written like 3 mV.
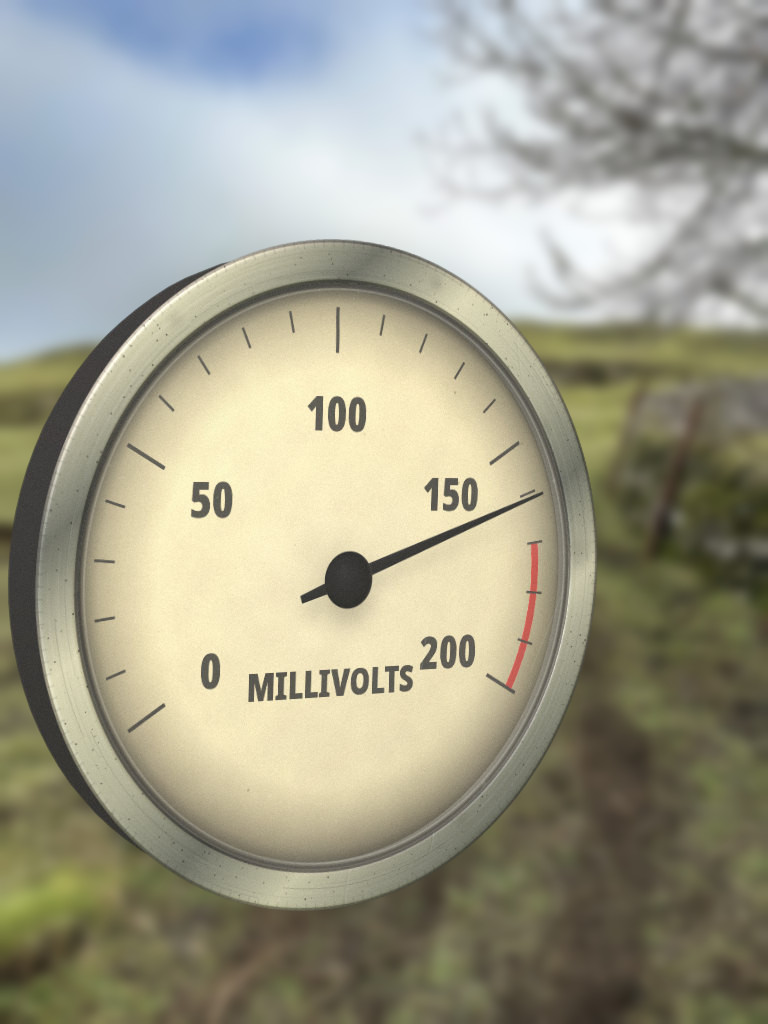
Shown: 160 mV
